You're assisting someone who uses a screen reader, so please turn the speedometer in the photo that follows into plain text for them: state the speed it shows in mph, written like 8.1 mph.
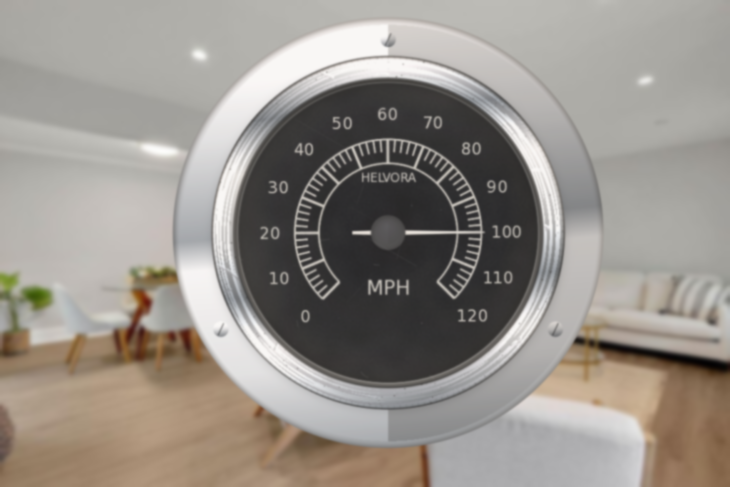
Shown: 100 mph
